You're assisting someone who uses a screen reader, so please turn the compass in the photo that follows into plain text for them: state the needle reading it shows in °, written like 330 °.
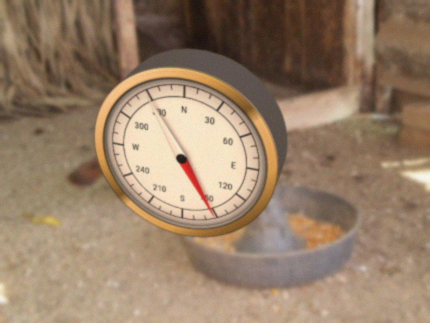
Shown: 150 °
